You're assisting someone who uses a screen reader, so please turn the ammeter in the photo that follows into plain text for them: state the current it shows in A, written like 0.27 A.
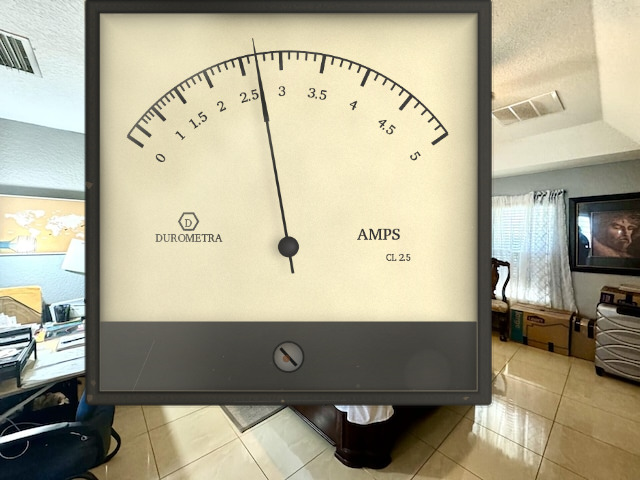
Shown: 2.7 A
